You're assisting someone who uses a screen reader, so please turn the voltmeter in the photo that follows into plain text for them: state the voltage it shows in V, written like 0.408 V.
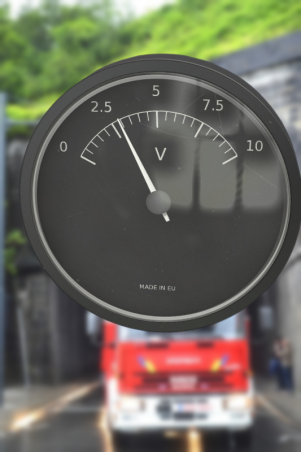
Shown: 3 V
